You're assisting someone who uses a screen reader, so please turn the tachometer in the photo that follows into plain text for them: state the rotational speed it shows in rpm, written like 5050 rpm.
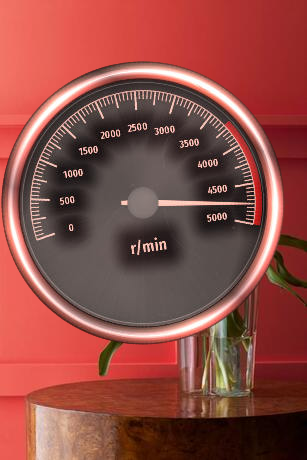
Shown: 4750 rpm
